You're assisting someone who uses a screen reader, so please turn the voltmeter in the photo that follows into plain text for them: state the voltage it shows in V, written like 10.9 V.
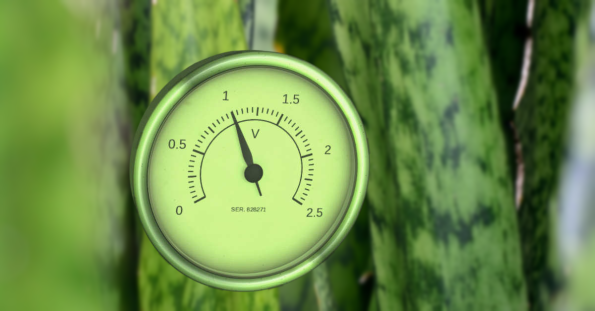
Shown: 1 V
